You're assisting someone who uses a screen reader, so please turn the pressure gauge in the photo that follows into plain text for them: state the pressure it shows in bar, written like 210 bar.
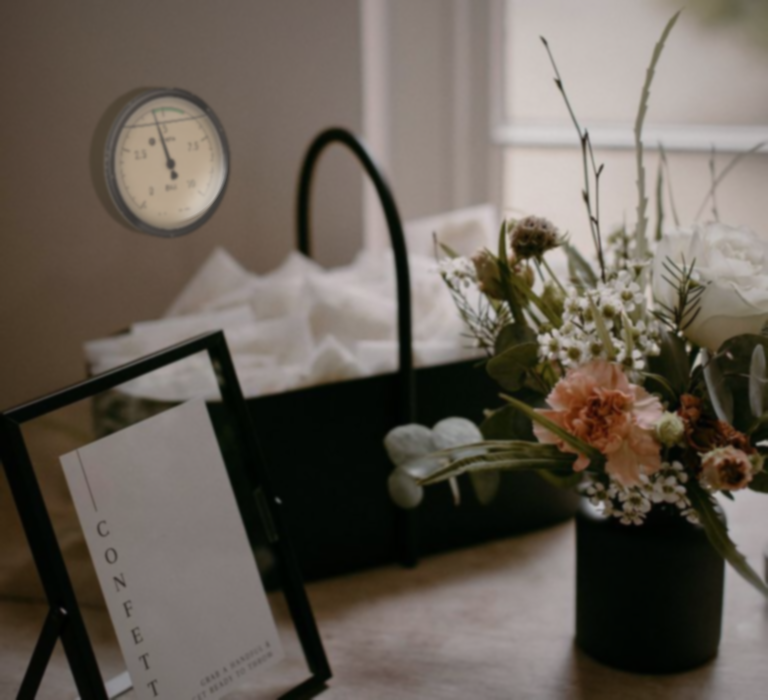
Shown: 4.5 bar
